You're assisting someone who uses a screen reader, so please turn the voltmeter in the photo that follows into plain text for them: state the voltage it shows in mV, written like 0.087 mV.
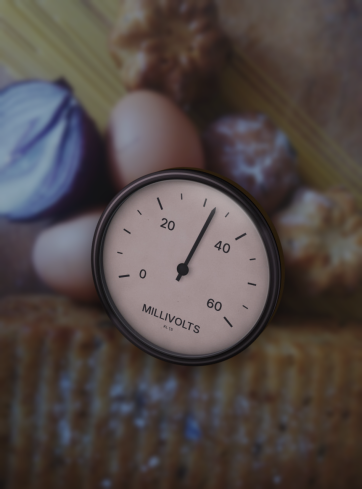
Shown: 32.5 mV
